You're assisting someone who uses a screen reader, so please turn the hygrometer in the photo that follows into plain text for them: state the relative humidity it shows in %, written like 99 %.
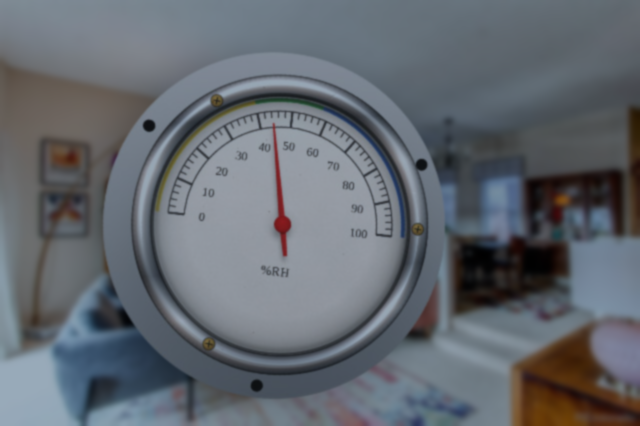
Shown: 44 %
